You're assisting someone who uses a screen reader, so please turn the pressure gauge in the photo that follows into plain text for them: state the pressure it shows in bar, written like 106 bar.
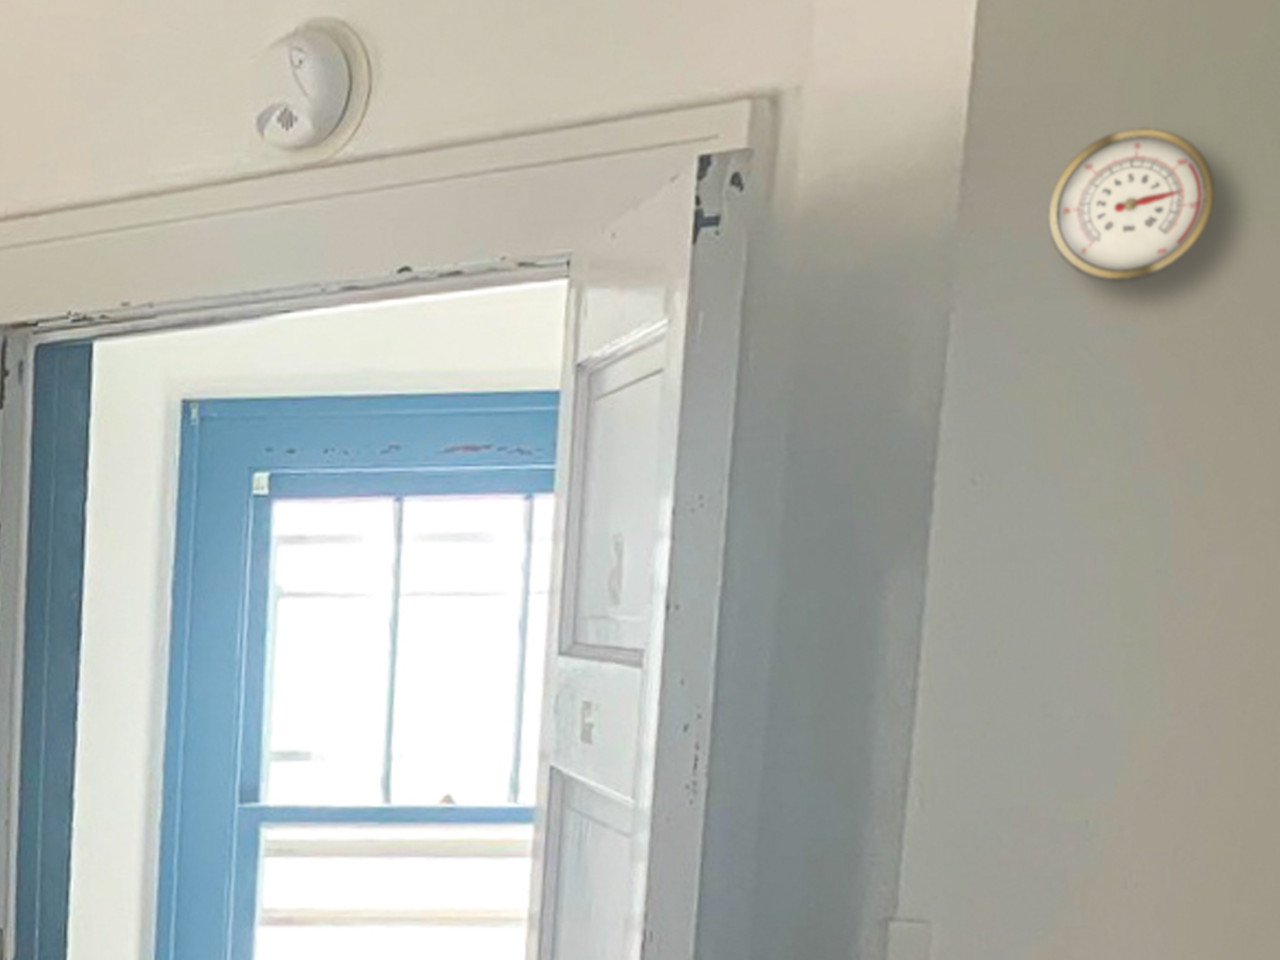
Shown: 8 bar
